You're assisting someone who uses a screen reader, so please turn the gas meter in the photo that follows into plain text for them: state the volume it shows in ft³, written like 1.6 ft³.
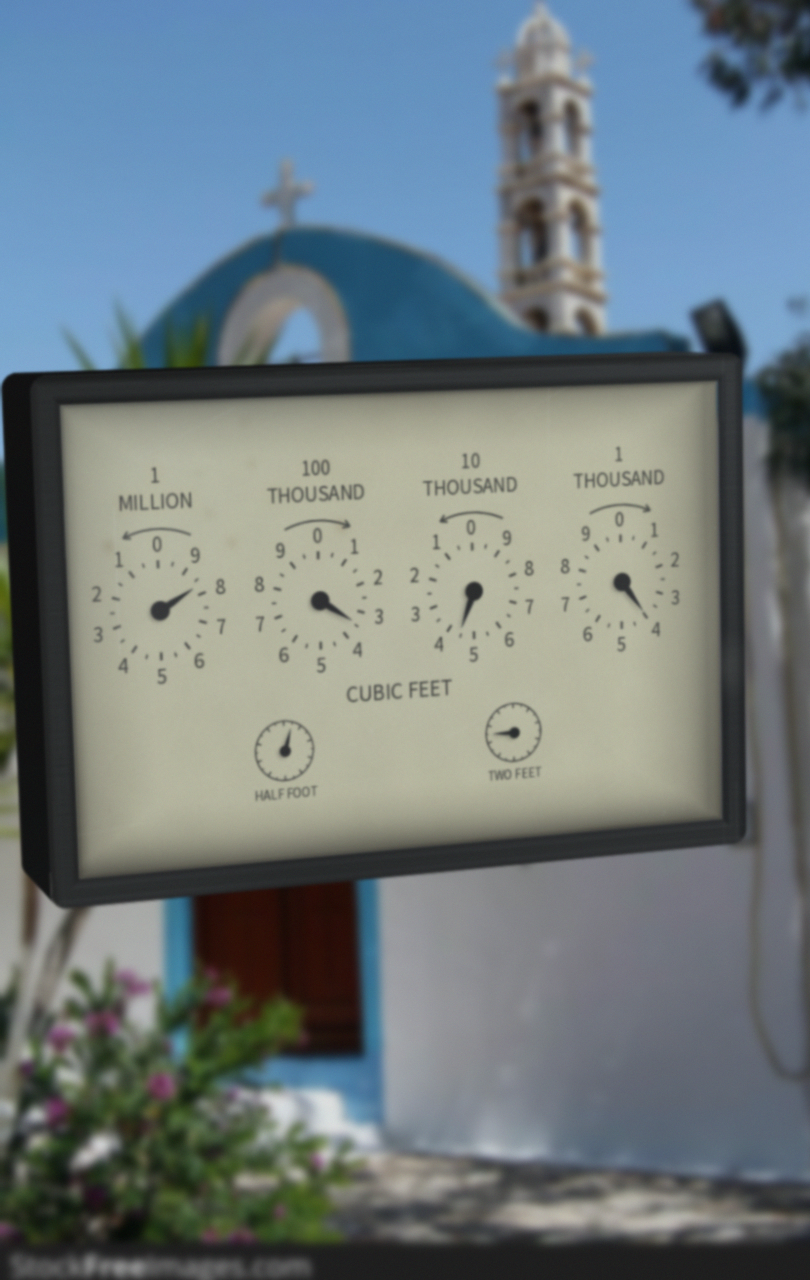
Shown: 834400 ft³
